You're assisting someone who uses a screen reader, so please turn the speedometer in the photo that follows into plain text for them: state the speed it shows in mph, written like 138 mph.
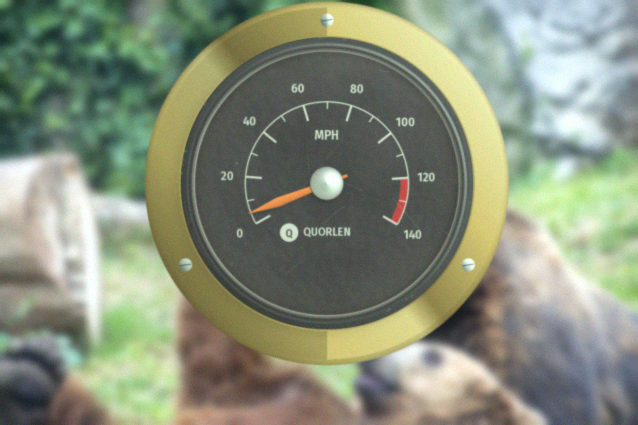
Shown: 5 mph
